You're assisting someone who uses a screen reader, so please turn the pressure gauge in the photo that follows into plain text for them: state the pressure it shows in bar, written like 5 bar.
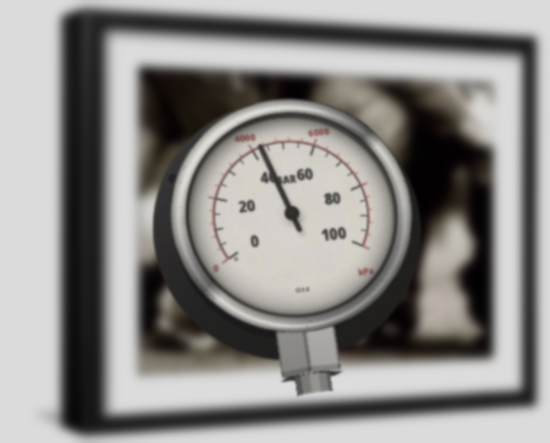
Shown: 42.5 bar
